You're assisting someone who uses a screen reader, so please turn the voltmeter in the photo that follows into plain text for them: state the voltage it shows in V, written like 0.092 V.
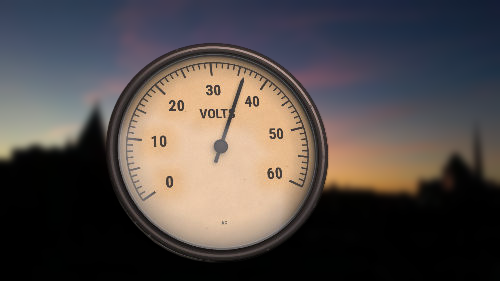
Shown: 36 V
